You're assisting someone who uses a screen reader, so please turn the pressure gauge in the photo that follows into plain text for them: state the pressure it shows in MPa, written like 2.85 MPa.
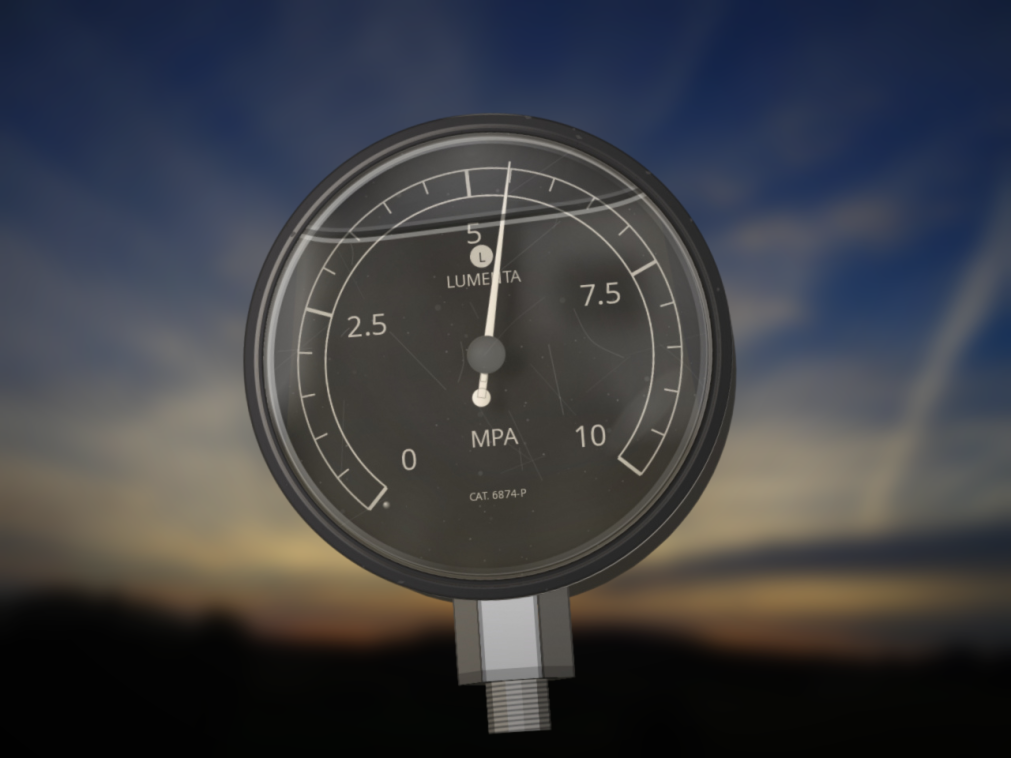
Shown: 5.5 MPa
